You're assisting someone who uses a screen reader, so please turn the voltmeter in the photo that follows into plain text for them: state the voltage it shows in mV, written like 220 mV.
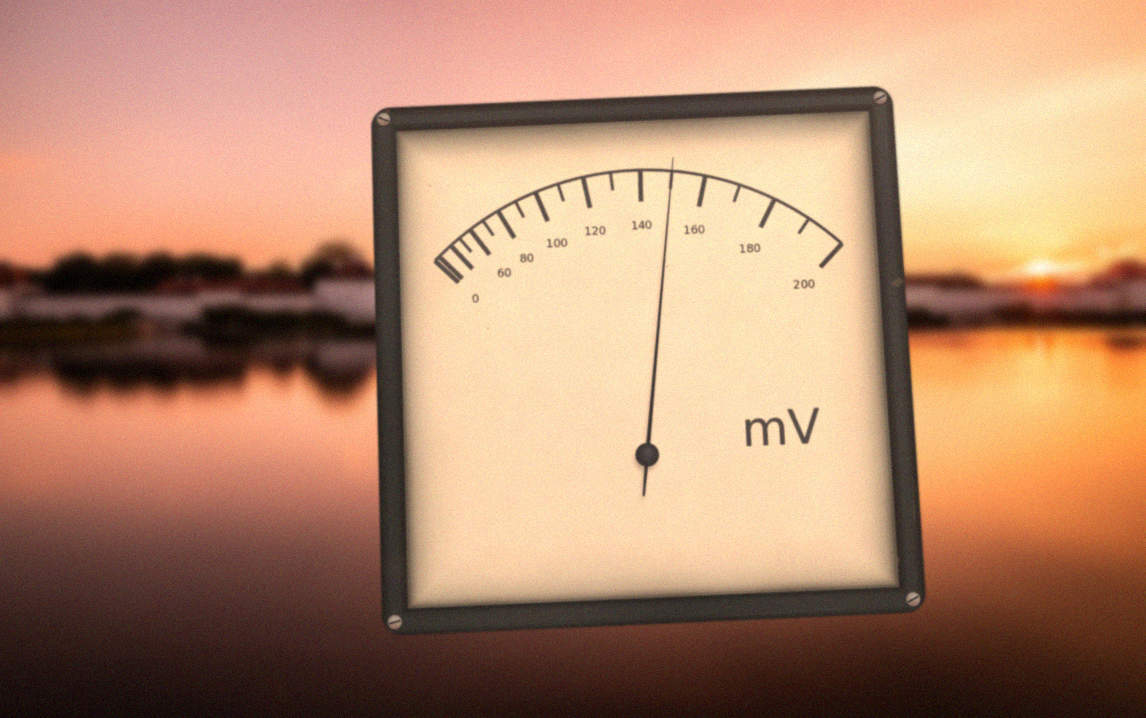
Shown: 150 mV
